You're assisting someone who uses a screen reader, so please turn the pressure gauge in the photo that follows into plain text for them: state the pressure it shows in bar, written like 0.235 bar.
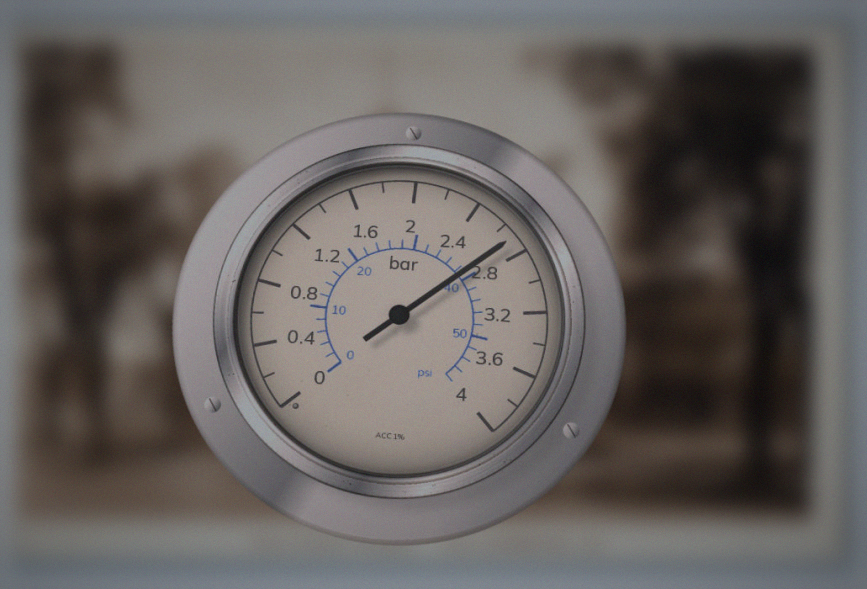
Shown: 2.7 bar
